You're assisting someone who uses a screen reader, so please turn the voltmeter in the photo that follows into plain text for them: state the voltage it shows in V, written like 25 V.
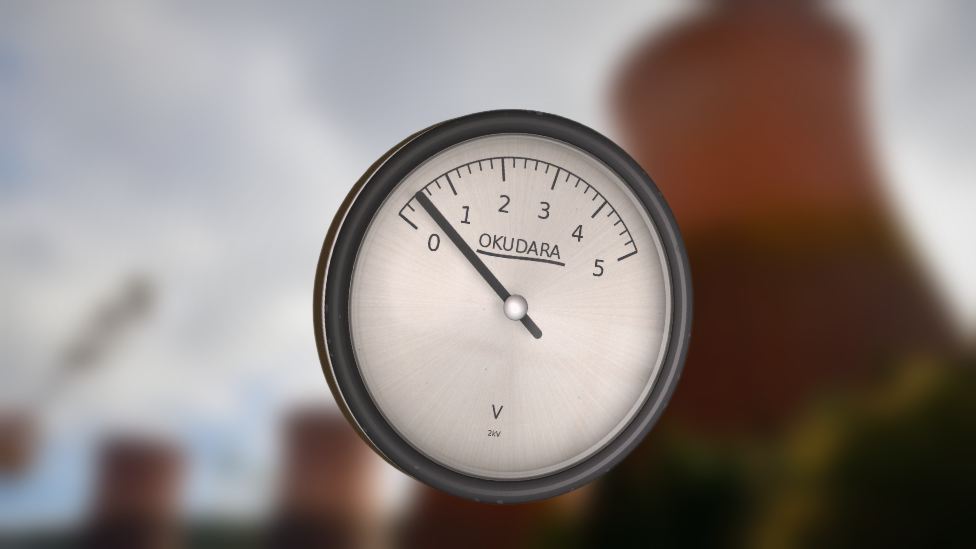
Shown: 0.4 V
